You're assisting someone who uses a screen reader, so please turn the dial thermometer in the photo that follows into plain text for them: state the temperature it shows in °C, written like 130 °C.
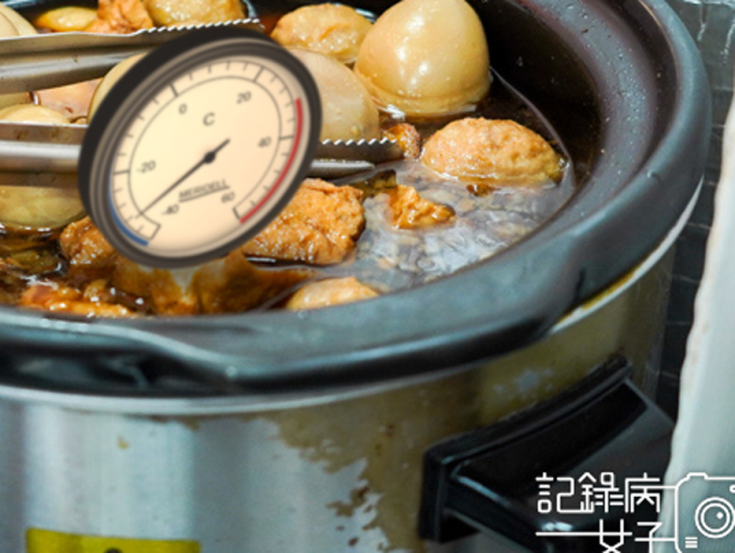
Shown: -32 °C
